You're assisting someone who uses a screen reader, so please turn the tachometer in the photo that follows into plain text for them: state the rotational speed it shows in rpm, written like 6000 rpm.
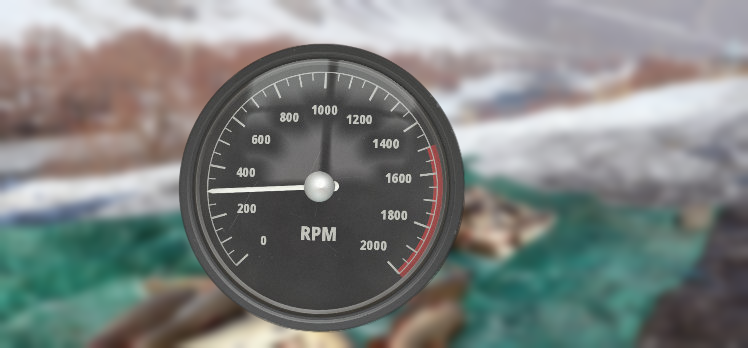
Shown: 300 rpm
